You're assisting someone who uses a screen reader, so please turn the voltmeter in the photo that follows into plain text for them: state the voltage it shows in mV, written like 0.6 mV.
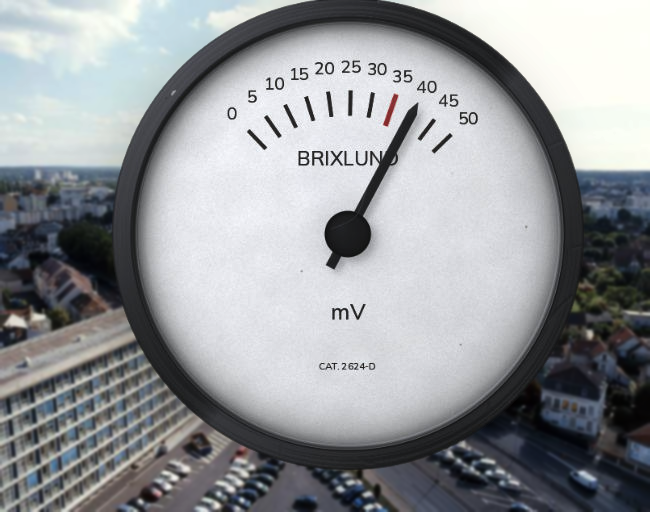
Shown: 40 mV
